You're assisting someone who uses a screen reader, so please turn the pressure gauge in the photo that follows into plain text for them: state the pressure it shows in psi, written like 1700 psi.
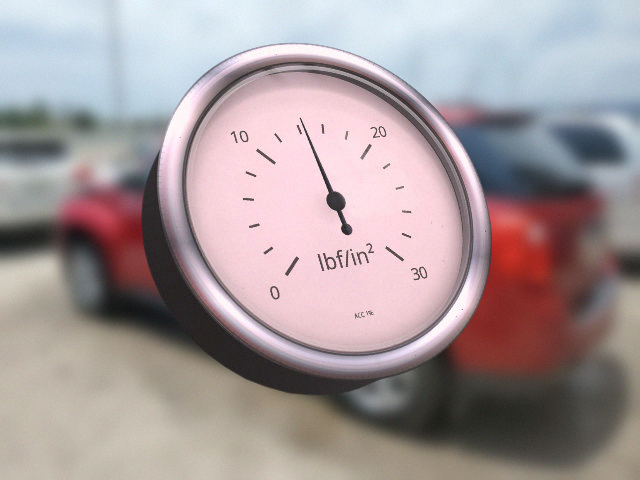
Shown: 14 psi
